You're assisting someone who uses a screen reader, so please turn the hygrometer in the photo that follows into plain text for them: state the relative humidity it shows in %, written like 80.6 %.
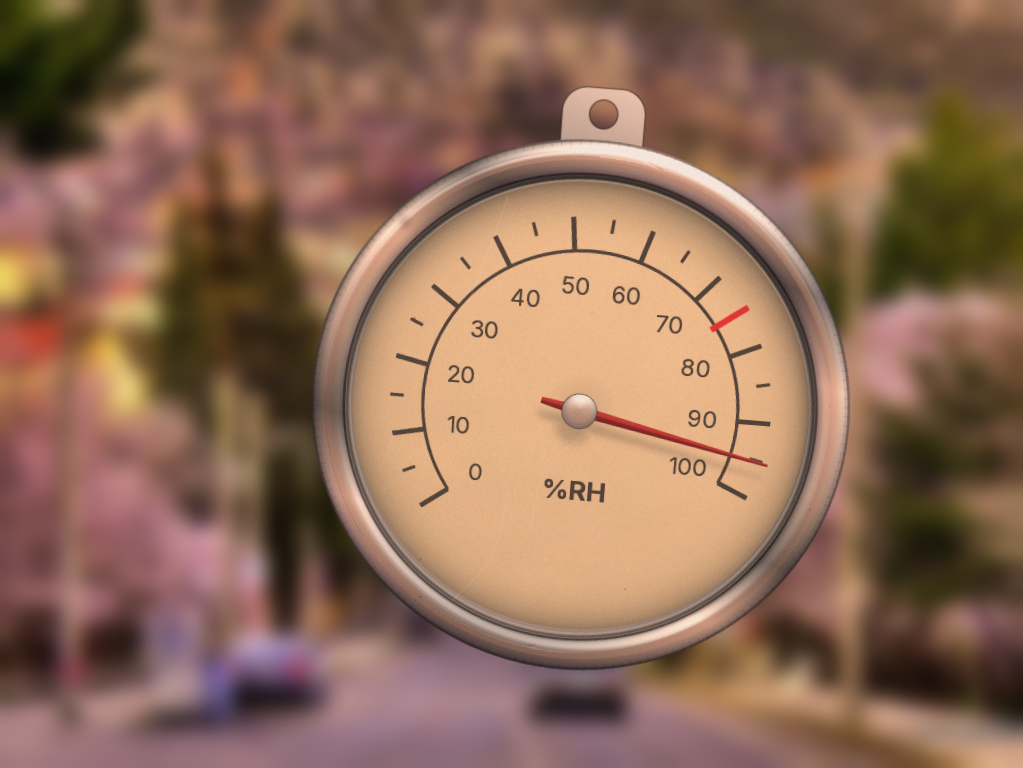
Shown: 95 %
